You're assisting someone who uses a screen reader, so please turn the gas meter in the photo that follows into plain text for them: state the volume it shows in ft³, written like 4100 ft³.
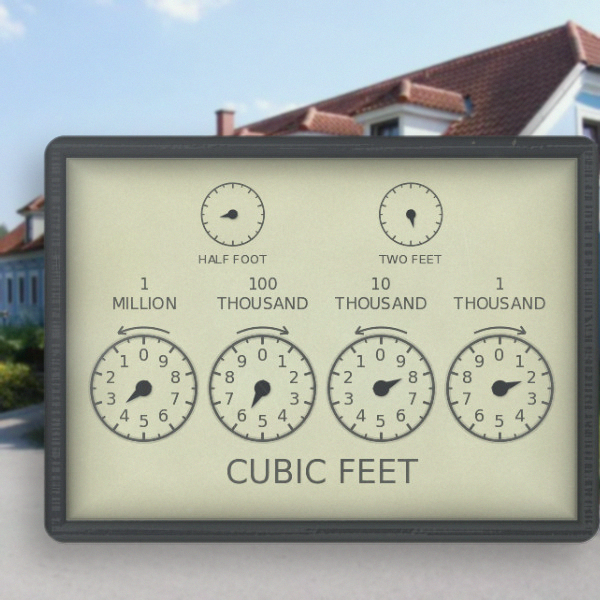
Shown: 358200 ft³
